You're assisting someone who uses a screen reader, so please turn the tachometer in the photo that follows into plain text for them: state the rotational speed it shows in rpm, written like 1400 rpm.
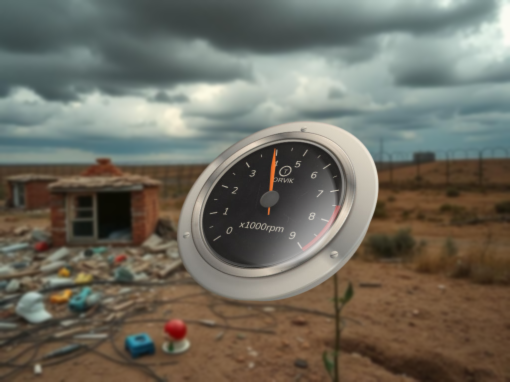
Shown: 4000 rpm
